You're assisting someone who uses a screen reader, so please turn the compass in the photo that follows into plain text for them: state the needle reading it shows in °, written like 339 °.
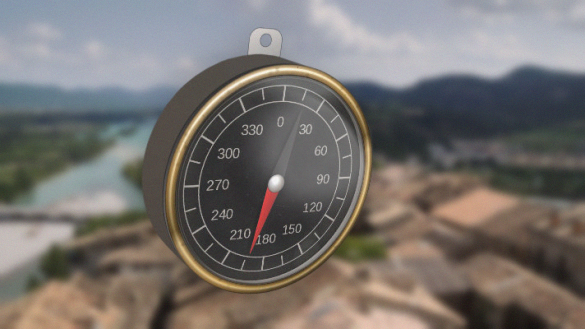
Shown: 195 °
